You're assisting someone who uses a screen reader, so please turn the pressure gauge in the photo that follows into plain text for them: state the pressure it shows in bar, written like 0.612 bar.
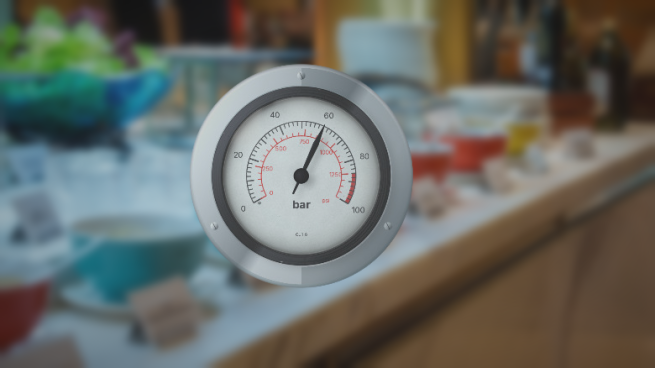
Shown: 60 bar
